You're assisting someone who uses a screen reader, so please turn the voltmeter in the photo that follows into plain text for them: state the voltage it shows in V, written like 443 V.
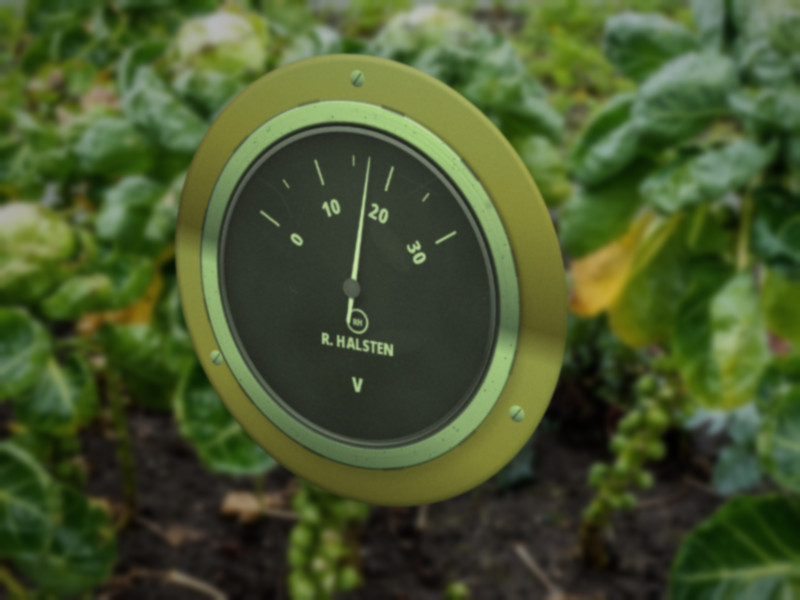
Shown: 17.5 V
